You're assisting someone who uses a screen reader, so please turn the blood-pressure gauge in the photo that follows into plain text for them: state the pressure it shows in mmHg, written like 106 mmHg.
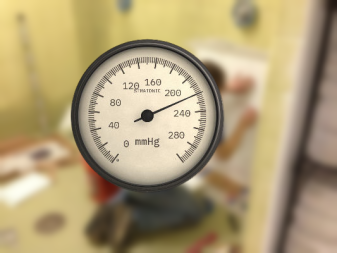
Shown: 220 mmHg
